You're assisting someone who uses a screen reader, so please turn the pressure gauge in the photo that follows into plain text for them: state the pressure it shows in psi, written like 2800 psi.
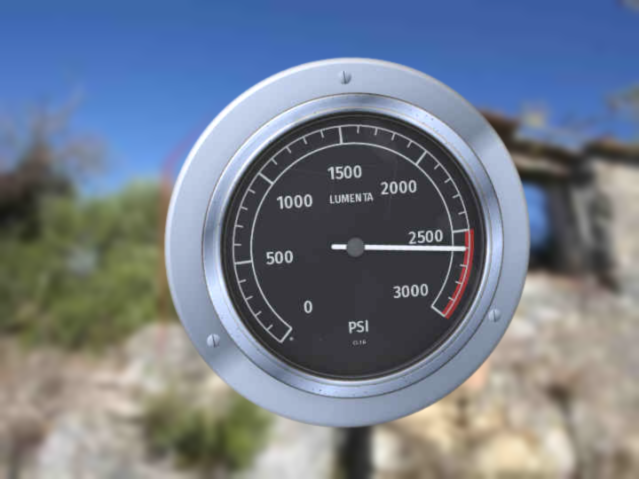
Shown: 2600 psi
